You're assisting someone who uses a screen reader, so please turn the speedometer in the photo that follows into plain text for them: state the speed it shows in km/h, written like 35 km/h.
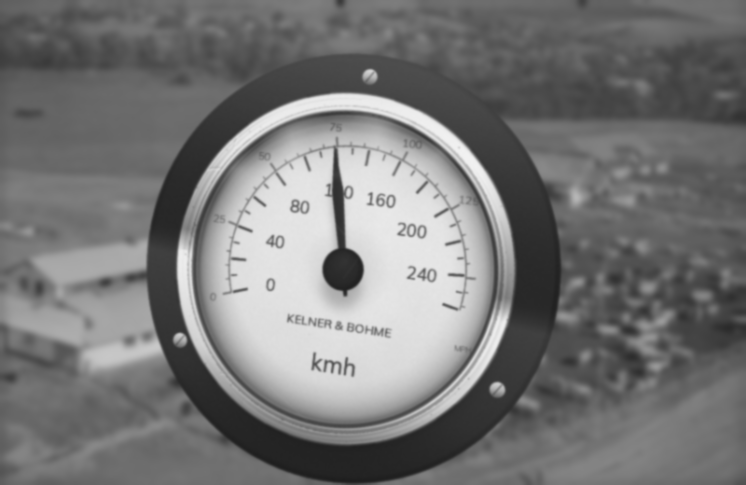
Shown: 120 km/h
